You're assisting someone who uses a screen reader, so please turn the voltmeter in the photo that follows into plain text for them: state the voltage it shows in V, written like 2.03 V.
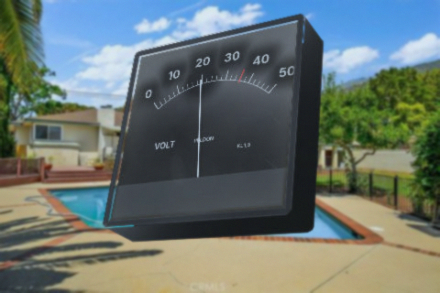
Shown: 20 V
